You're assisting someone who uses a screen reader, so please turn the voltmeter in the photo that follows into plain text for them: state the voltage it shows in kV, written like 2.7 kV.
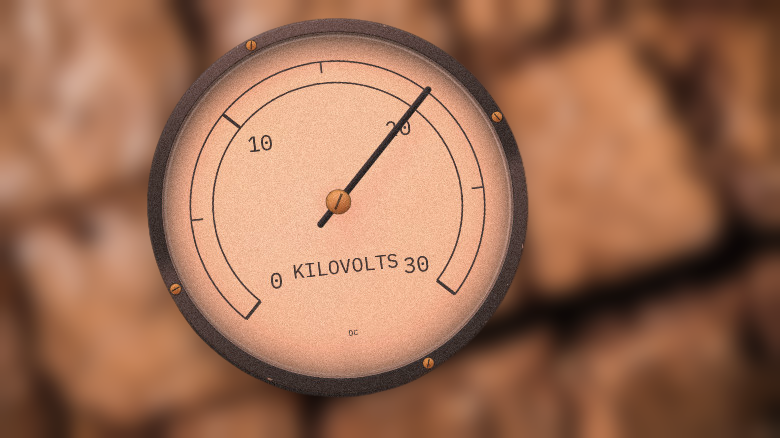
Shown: 20 kV
